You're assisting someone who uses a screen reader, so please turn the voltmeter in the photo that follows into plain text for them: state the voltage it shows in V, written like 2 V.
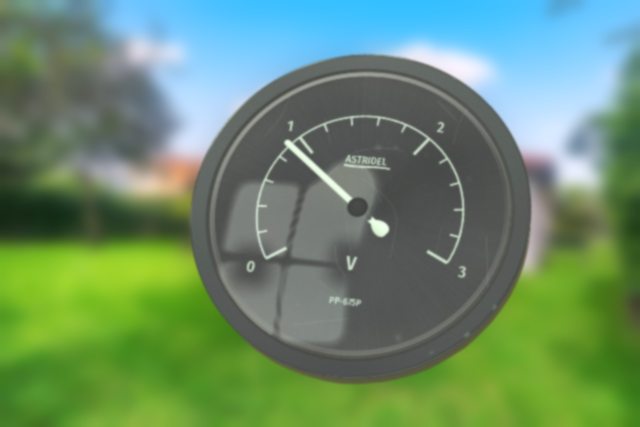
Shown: 0.9 V
